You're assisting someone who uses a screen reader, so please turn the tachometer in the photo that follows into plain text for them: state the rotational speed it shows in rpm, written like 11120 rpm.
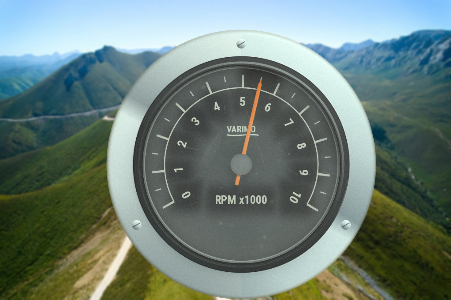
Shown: 5500 rpm
